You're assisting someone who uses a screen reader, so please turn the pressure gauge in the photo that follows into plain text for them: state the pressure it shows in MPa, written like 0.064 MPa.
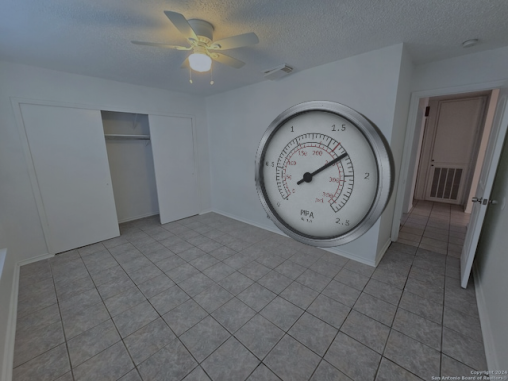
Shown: 1.75 MPa
